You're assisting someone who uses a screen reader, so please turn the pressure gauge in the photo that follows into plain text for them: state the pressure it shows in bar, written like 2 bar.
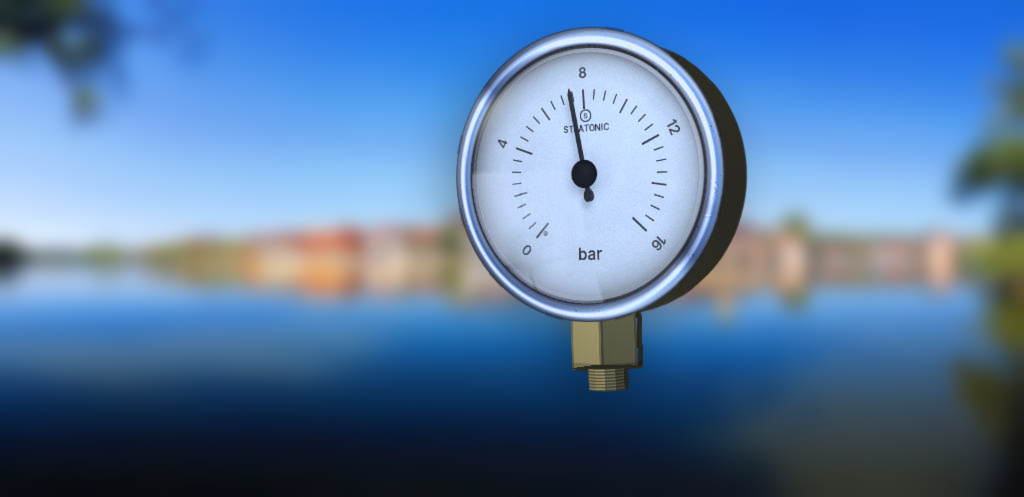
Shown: 7.5 bar
